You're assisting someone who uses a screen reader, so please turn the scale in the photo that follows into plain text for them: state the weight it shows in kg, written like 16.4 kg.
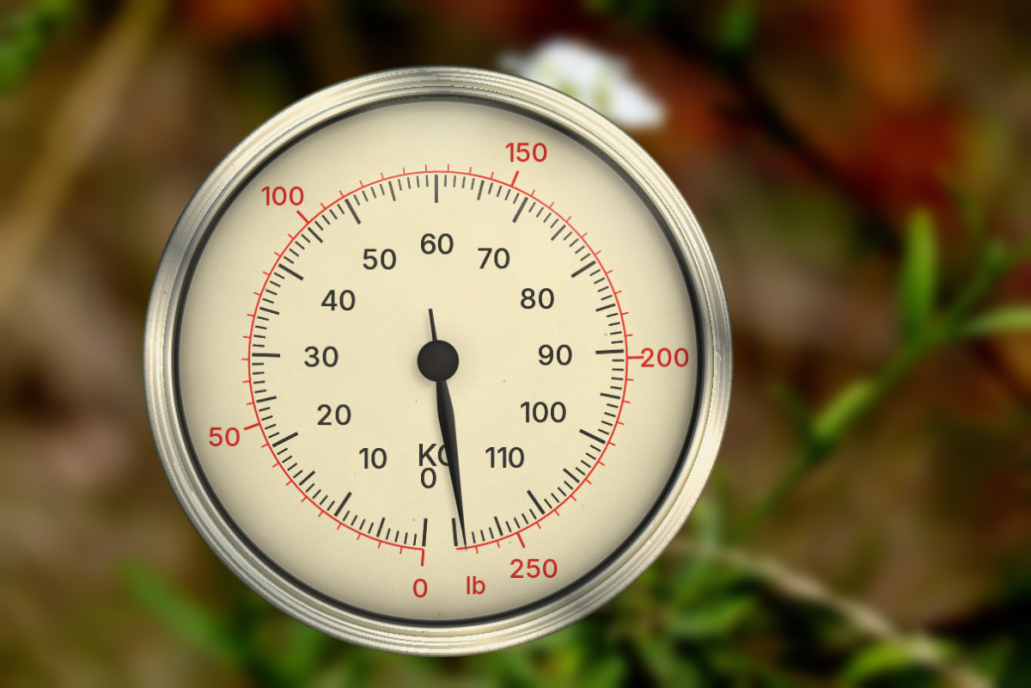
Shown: 119 kg
